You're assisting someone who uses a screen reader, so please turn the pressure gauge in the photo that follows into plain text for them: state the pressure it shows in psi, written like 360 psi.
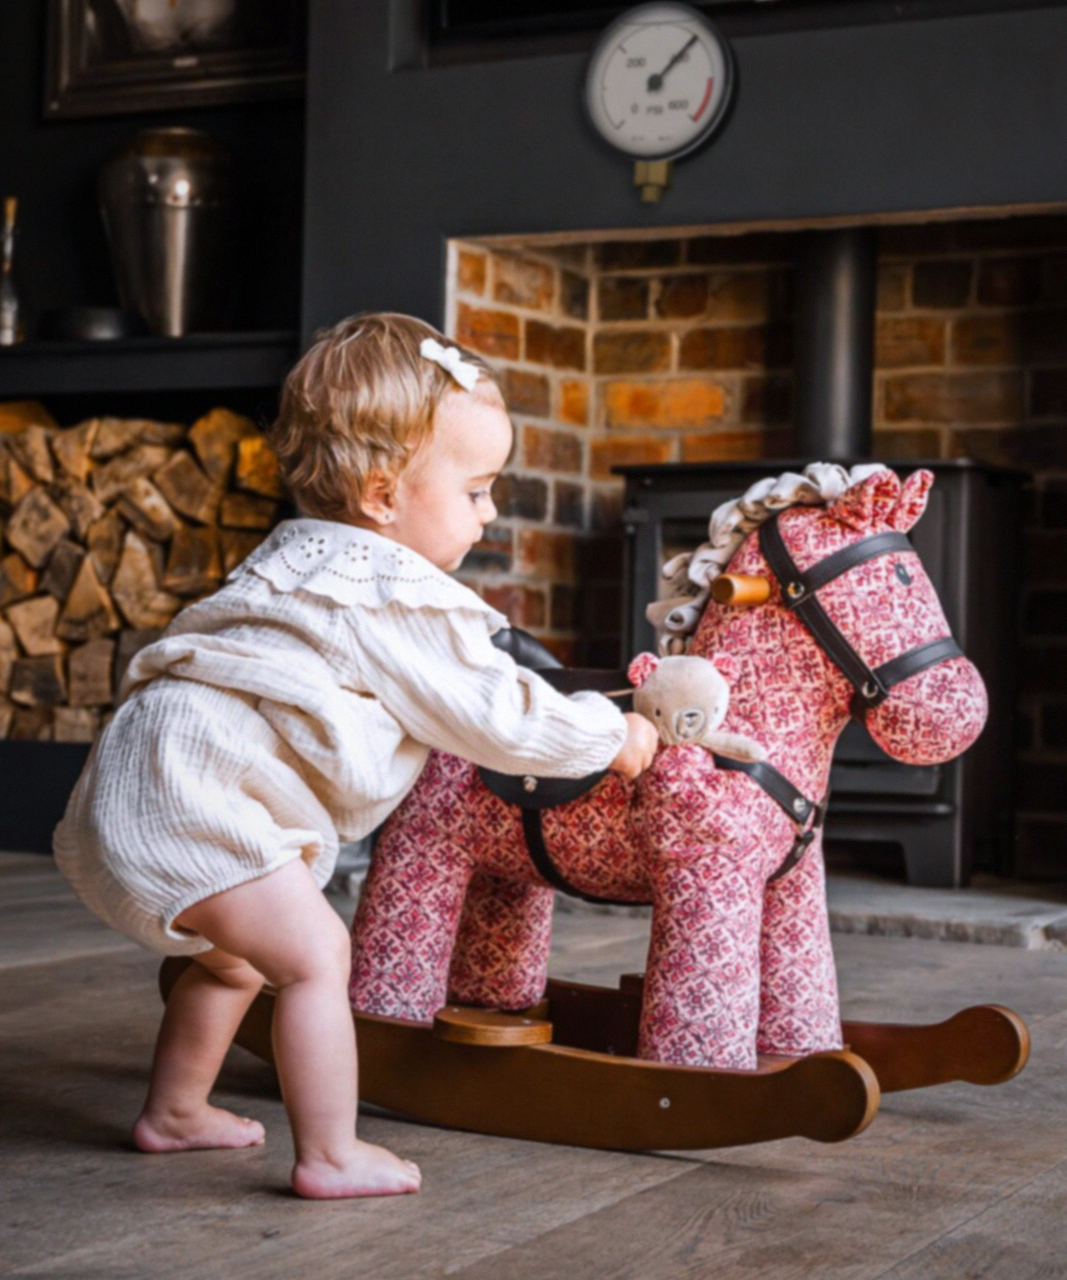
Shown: 400 psi
